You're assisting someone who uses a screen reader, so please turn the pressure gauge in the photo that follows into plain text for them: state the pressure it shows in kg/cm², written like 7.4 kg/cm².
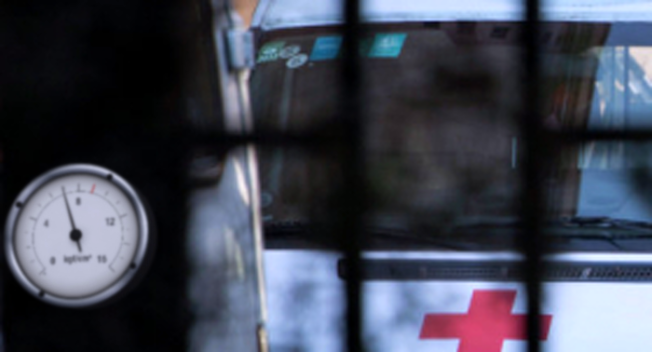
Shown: 7 kg/cm²
